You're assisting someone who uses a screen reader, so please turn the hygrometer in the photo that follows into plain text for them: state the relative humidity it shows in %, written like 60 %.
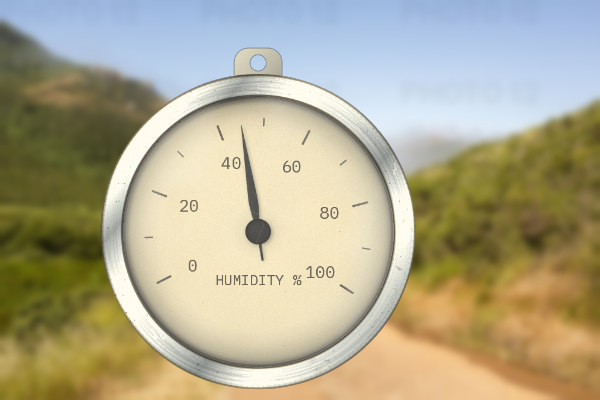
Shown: 45 %
